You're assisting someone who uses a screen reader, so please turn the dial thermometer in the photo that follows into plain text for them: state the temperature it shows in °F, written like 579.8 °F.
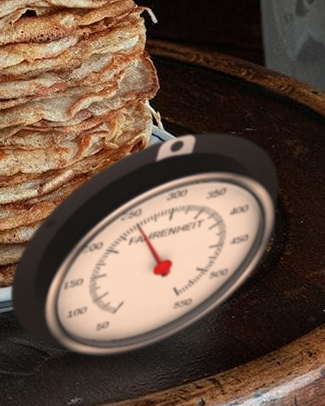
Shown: 250 °F
